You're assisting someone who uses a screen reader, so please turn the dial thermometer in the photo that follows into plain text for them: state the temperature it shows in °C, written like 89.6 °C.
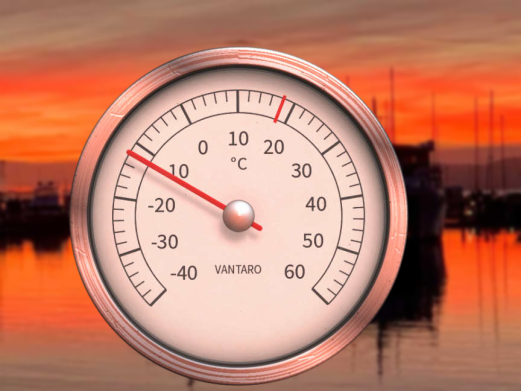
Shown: -12 °C
